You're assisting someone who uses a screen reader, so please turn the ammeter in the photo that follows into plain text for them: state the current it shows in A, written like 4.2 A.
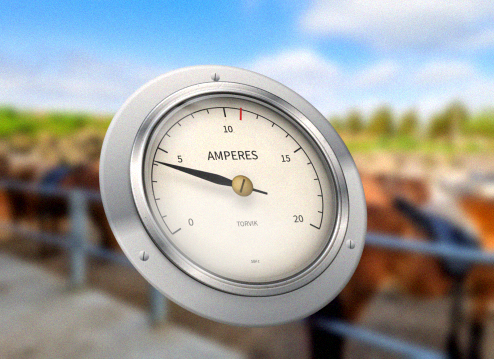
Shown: 4 A
